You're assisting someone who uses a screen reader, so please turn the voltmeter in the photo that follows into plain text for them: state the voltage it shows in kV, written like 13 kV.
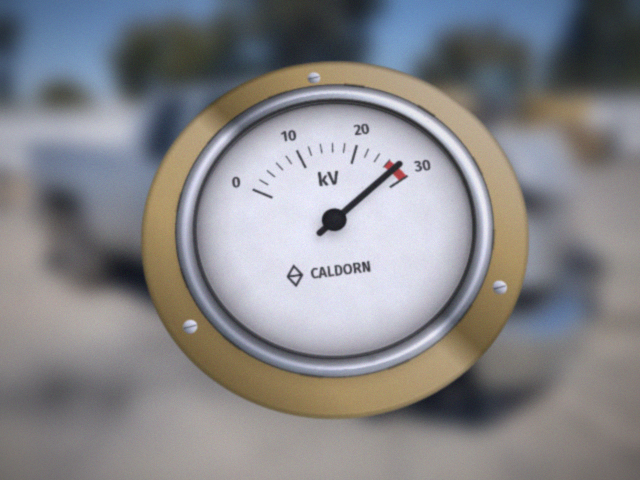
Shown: 28 kV
